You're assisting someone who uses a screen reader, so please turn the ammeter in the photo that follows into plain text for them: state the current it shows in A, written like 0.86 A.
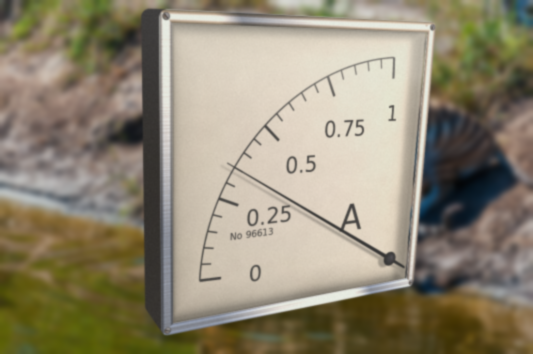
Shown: 0.35 A
